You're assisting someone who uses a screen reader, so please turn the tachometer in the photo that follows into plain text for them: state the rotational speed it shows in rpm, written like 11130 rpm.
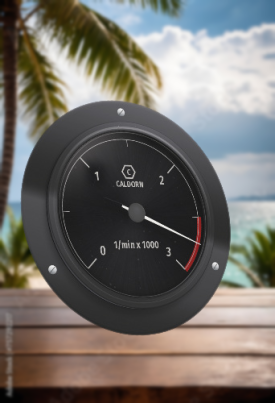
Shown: 2750 rpm
